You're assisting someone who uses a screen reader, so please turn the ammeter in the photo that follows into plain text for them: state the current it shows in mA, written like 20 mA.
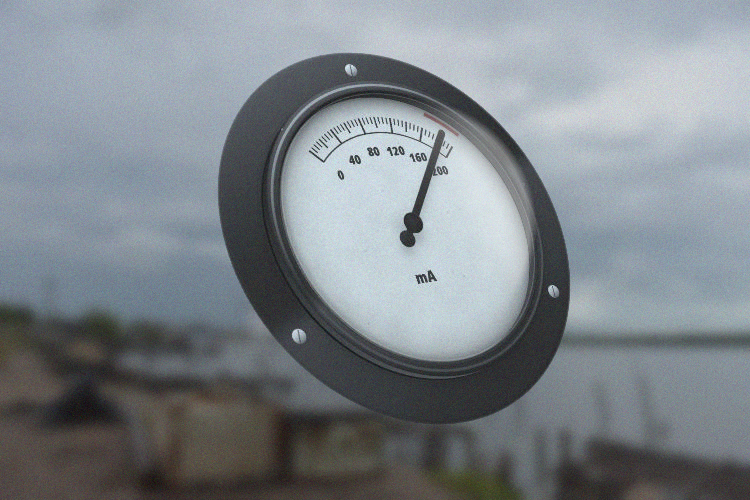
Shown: 180 mA
